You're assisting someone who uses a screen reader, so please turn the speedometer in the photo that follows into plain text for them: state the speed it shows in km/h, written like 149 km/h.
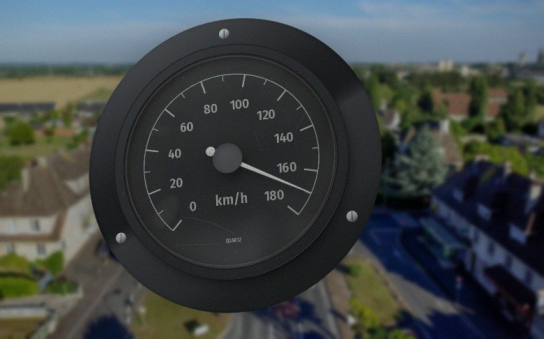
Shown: 170 km/h
